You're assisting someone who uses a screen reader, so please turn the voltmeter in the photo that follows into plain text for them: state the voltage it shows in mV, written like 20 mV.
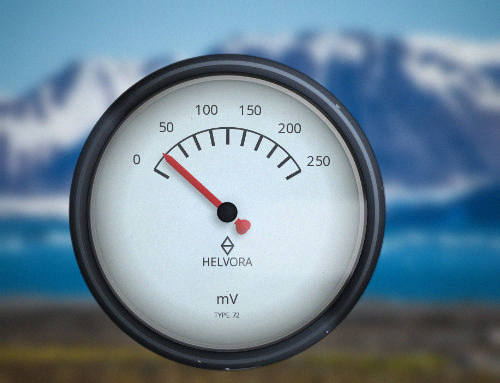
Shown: 25 mV
